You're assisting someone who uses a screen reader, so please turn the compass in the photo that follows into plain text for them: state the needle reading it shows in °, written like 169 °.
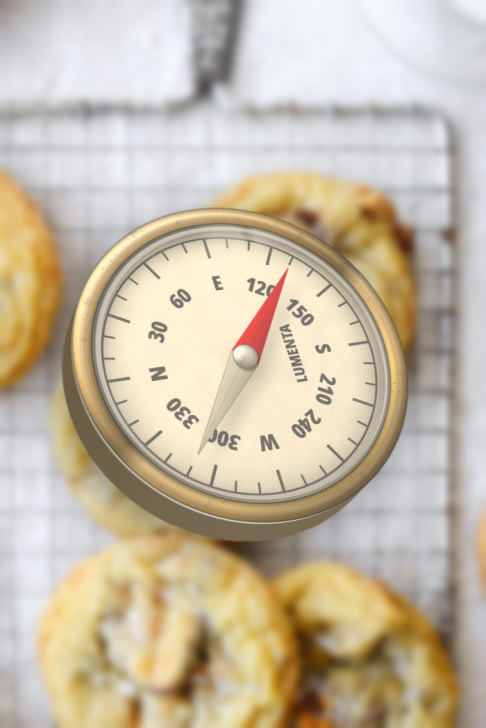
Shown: 130 °
